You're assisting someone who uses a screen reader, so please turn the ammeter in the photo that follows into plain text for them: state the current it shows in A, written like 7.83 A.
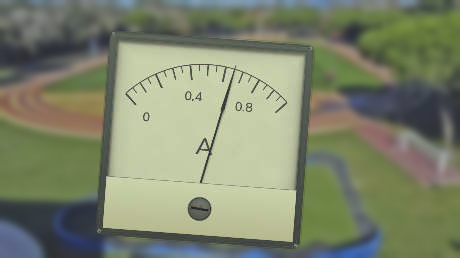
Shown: 0.65 A
